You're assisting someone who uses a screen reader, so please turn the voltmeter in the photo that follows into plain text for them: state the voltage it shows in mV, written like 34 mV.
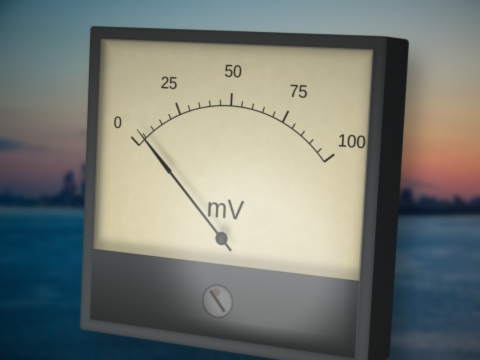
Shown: 5 mV
